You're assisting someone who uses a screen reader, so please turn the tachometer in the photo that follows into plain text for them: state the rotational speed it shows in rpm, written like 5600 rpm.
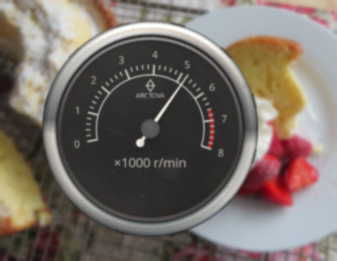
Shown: 5200 rpm
